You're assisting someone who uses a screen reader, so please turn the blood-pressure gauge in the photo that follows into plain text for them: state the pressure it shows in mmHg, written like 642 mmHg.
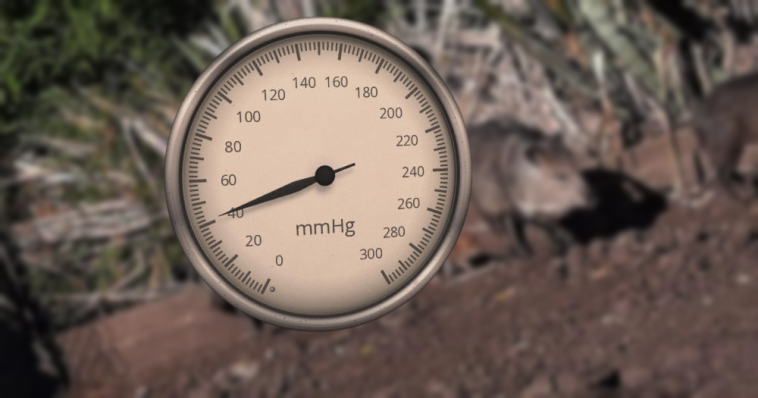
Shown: 42 mmHg
